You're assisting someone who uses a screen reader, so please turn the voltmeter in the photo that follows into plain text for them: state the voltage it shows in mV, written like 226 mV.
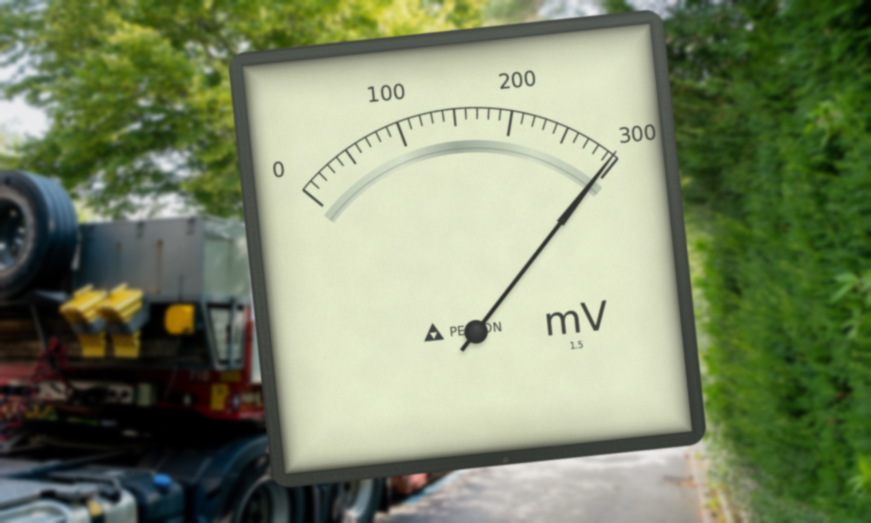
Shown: 295 mV
